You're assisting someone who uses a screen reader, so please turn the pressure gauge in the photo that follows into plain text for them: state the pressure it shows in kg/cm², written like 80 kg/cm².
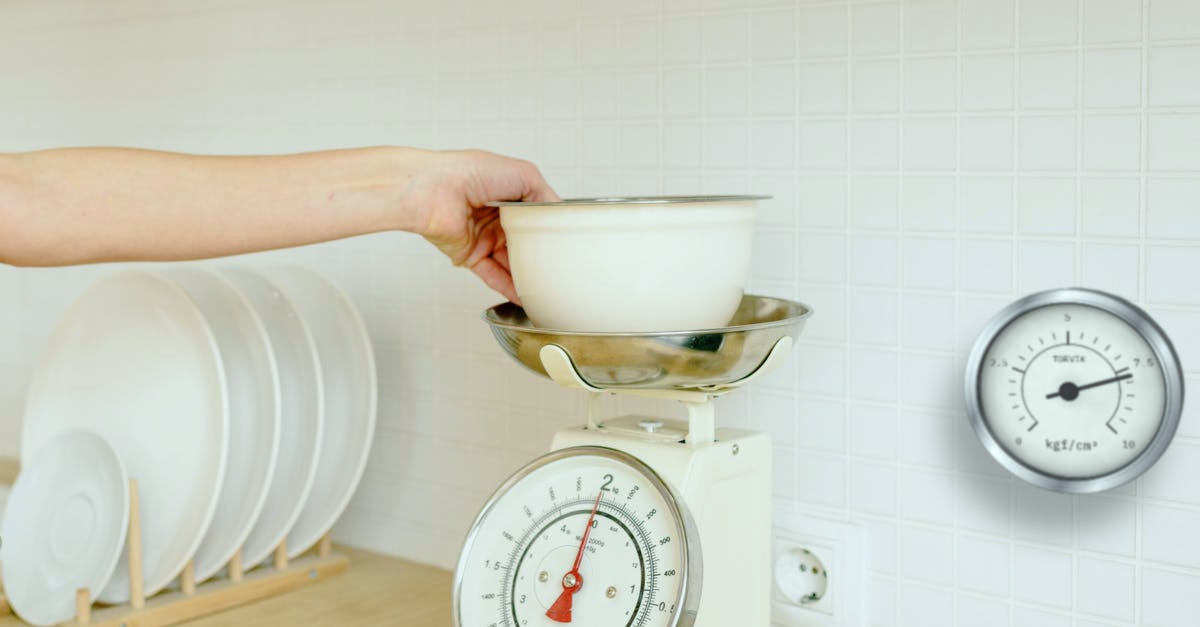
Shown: 7.75 kg/cm²
